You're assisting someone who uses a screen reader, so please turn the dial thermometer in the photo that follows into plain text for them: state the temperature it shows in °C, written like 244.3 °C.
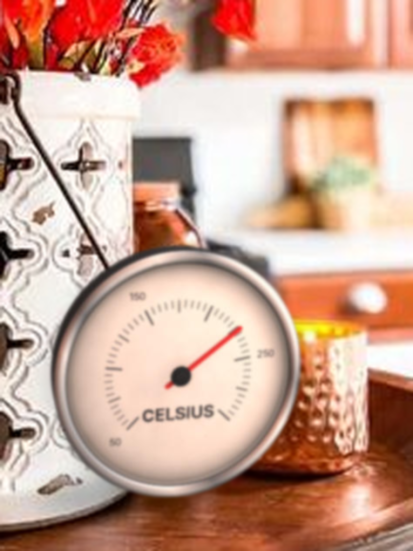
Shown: 225 °C
